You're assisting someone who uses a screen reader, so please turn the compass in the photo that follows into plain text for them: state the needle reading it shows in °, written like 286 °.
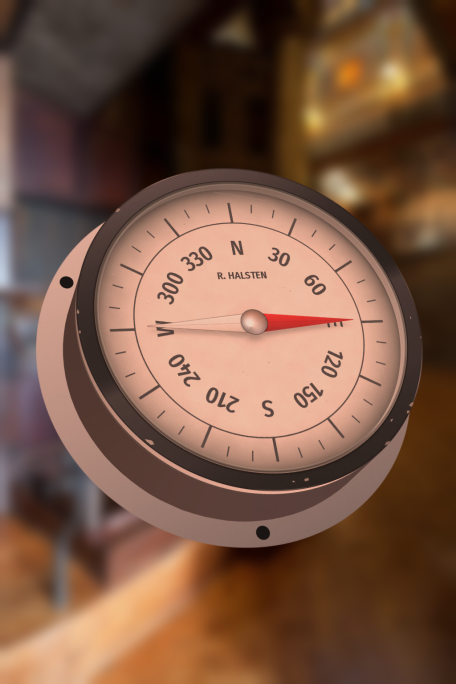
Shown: 90 °
